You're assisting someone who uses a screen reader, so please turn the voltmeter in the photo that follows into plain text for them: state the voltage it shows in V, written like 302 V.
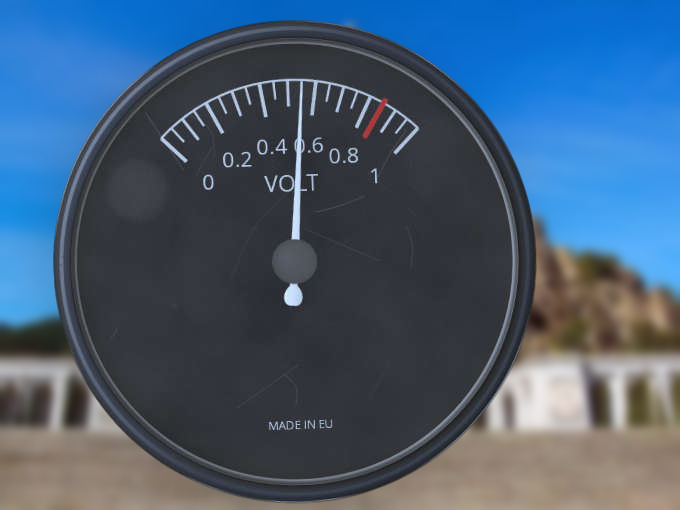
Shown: 0.55 V
